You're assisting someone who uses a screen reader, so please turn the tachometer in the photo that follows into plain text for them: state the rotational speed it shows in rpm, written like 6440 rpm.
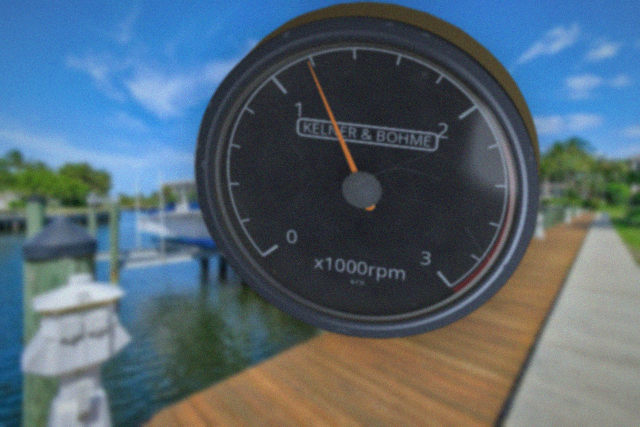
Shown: 1200 rpm
